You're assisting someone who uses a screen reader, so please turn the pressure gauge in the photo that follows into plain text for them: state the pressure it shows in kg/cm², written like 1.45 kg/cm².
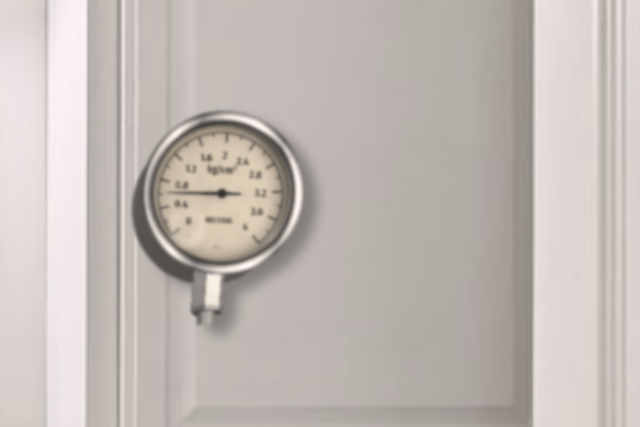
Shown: 0.6 kg/cm²
